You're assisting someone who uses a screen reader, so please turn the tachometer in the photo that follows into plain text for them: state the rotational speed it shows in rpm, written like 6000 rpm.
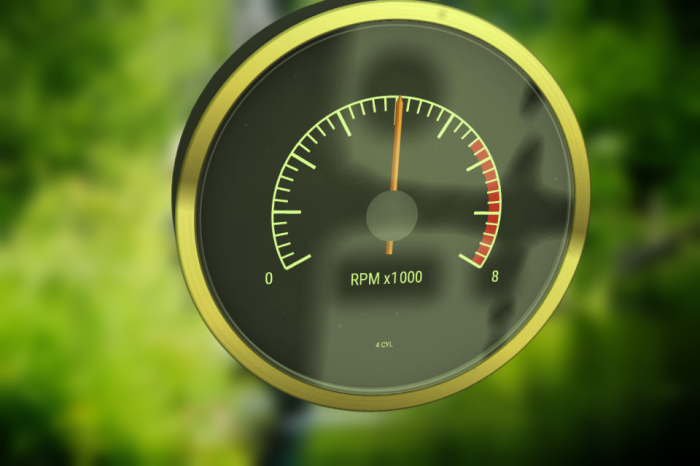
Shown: 4000 rpm
